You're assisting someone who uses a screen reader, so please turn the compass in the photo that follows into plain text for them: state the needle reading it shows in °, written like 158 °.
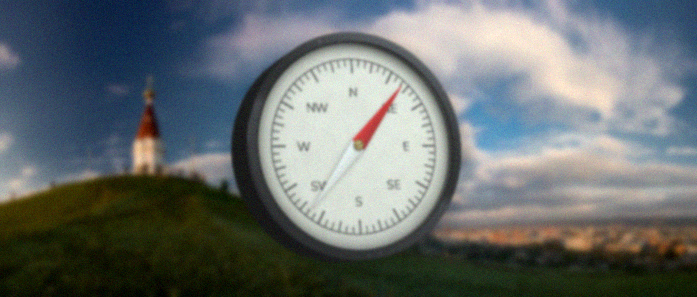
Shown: 40 °
